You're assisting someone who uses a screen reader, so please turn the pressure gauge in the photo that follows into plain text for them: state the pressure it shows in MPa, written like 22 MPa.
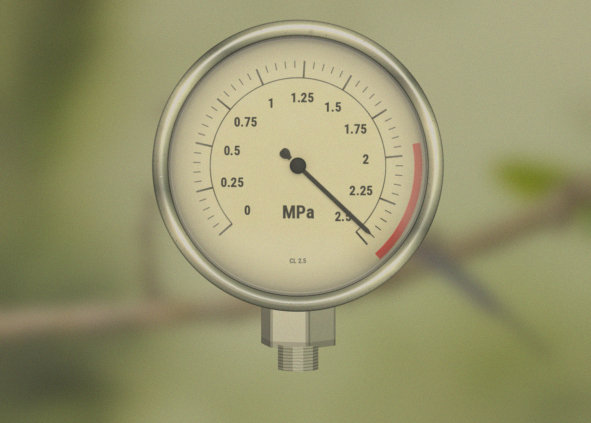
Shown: 2.45 MPa
